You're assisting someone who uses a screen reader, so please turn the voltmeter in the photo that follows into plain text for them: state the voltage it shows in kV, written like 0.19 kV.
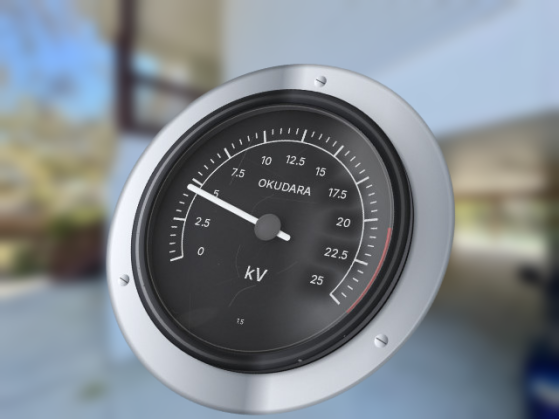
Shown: 4.5 kV
